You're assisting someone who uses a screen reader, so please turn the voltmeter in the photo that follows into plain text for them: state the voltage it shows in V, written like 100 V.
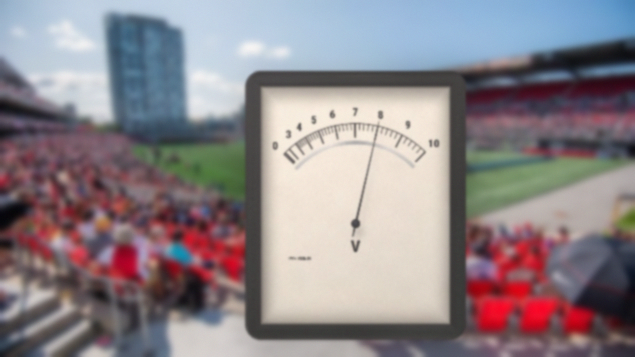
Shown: 8 V
